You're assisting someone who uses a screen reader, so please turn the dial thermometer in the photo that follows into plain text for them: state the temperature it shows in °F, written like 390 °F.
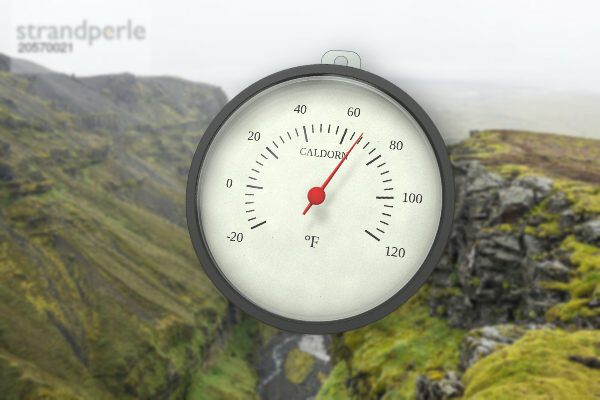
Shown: 68 °F
